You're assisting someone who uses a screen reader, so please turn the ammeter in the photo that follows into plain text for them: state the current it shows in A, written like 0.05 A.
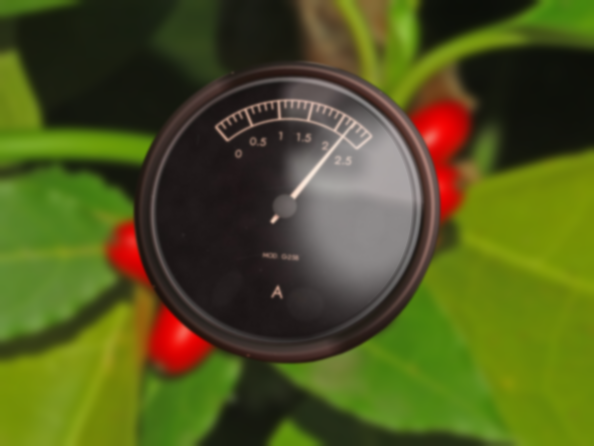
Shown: 2.2 A
